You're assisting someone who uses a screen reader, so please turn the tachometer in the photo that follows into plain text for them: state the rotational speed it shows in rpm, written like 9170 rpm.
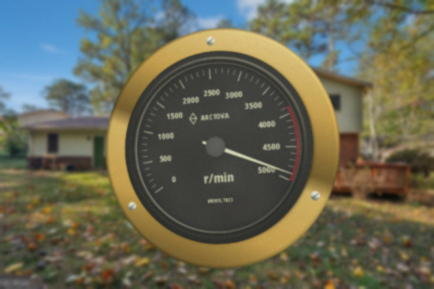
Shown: 4900 rpm
